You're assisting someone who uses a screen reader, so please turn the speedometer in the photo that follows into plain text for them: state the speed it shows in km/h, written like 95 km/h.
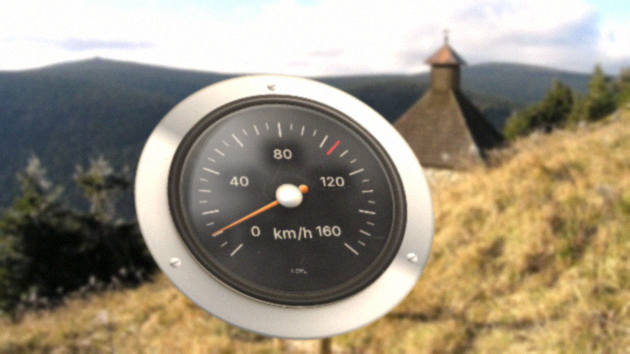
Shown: 10 km/h
